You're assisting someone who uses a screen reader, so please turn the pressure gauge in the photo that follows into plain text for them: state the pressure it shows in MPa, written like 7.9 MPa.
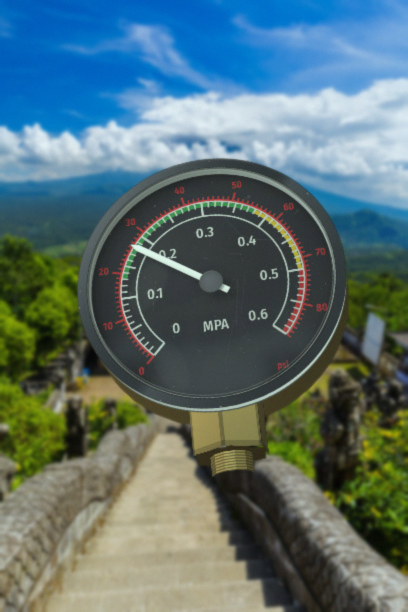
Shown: 0.18 MPa
